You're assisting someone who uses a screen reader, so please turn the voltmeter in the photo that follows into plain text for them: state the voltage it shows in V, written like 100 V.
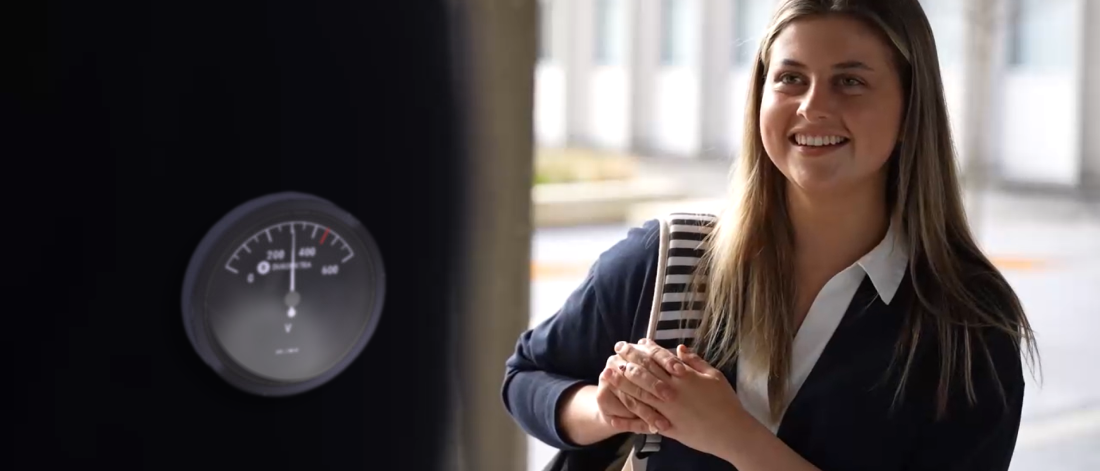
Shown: 300 V
